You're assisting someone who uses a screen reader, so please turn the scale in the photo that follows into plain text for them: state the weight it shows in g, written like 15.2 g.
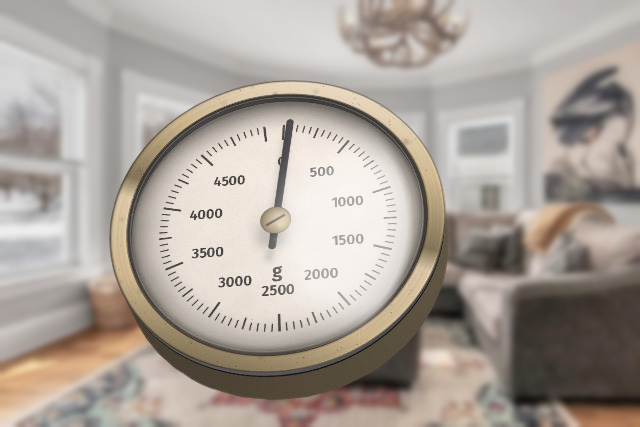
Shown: 50 g
